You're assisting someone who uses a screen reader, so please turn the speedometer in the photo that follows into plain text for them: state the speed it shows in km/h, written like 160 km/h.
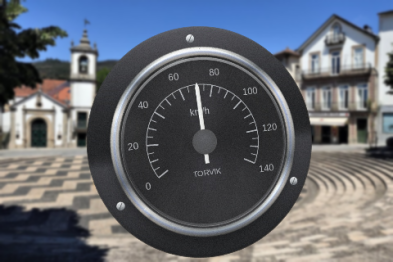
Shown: 70 km/h
